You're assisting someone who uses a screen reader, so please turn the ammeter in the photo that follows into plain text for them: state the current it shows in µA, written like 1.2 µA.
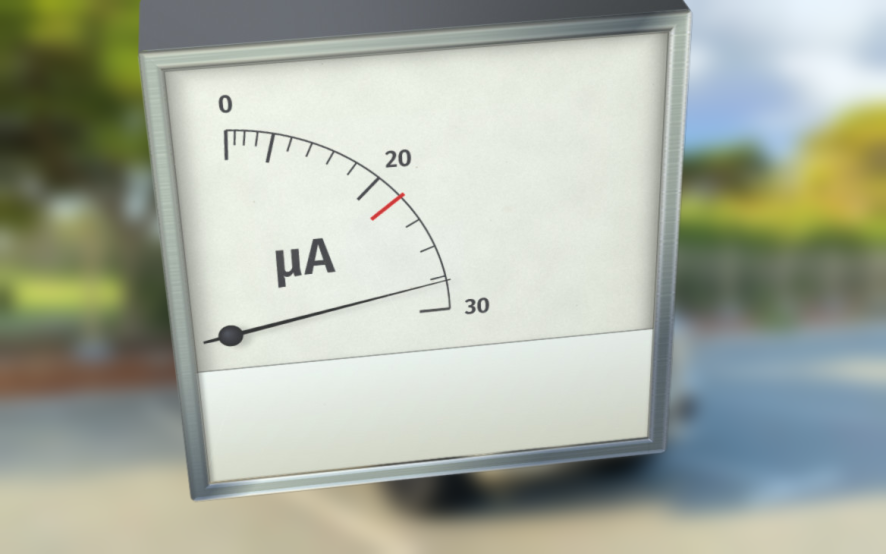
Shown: 28 µA
